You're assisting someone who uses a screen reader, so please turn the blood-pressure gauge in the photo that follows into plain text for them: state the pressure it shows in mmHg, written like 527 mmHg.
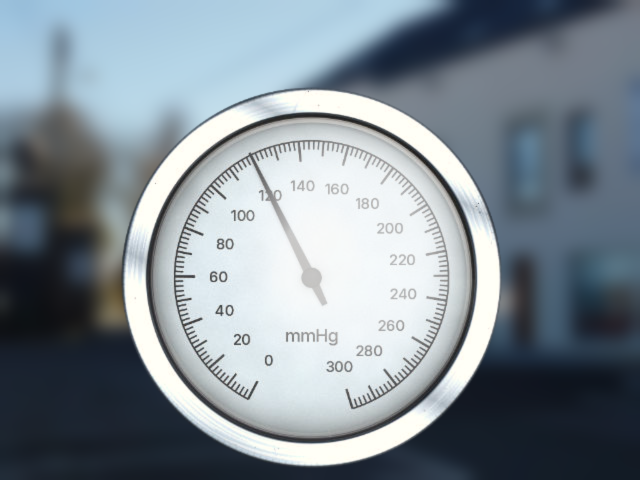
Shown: 120 mmHg
